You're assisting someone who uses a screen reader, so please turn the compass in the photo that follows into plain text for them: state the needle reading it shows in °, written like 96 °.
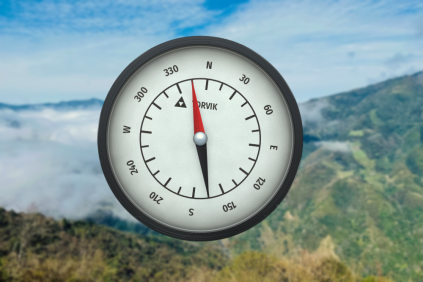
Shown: 345 °
